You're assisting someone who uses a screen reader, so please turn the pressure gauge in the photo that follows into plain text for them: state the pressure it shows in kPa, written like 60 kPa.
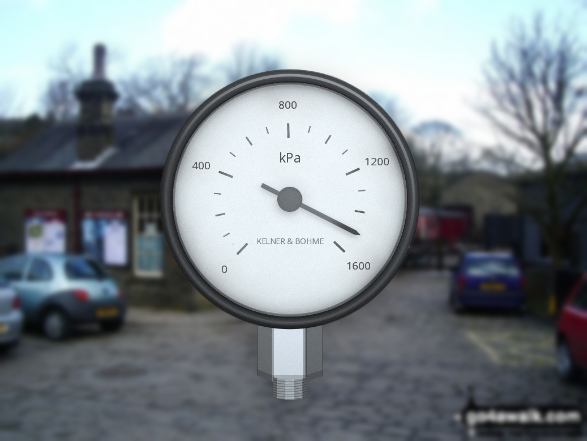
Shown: 1500 kPa
